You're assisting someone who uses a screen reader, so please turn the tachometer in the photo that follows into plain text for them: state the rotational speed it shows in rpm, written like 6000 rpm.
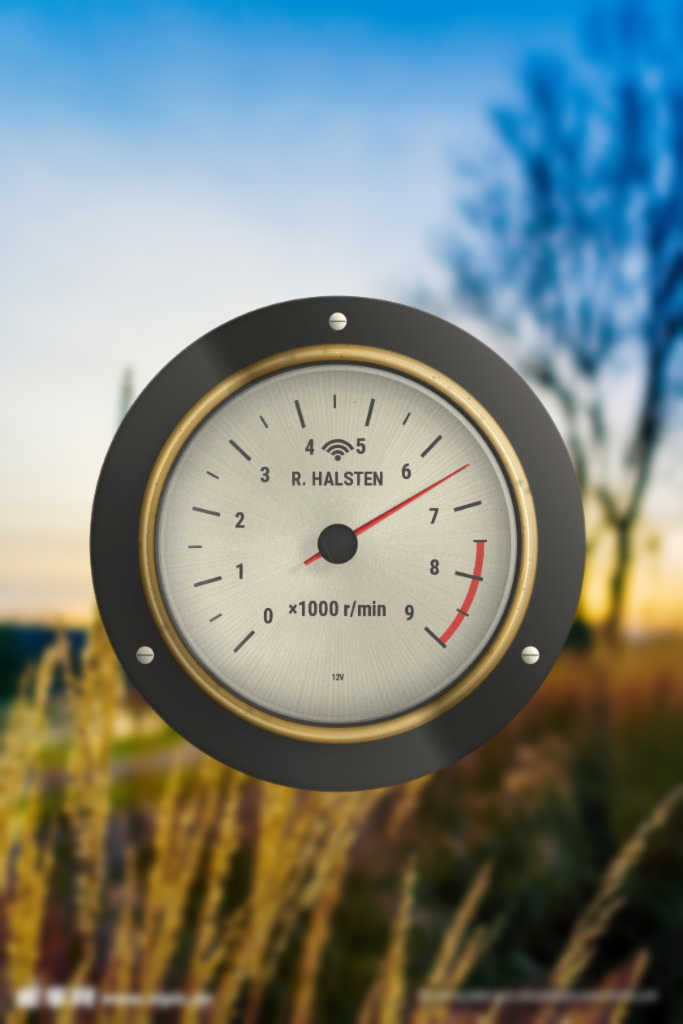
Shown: 6500 rpm
